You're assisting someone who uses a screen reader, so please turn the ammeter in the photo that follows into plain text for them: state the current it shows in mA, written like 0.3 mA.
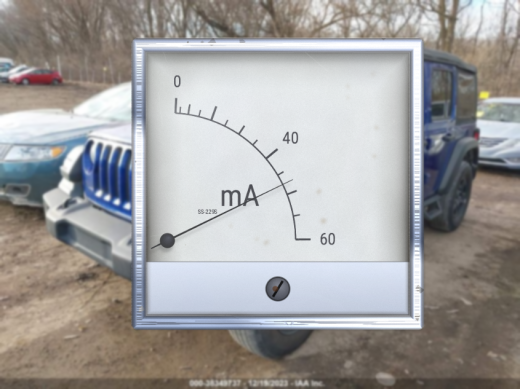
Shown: 47.5 mA
